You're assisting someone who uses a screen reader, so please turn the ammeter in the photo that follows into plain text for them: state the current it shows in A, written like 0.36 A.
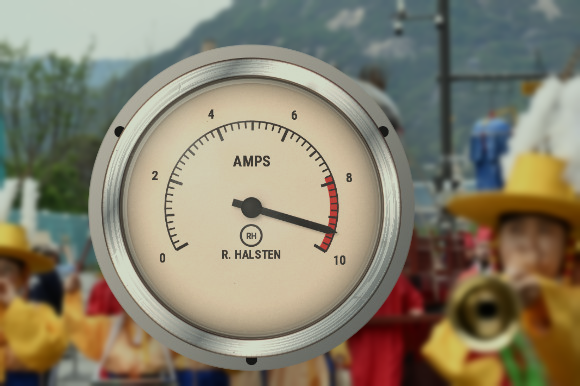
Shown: 9.4 A
